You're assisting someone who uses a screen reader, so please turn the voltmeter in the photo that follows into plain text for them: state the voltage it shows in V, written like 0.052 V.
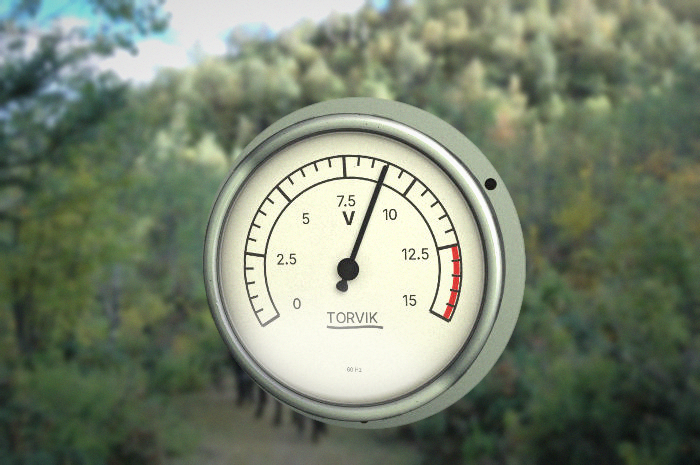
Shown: 9 V
